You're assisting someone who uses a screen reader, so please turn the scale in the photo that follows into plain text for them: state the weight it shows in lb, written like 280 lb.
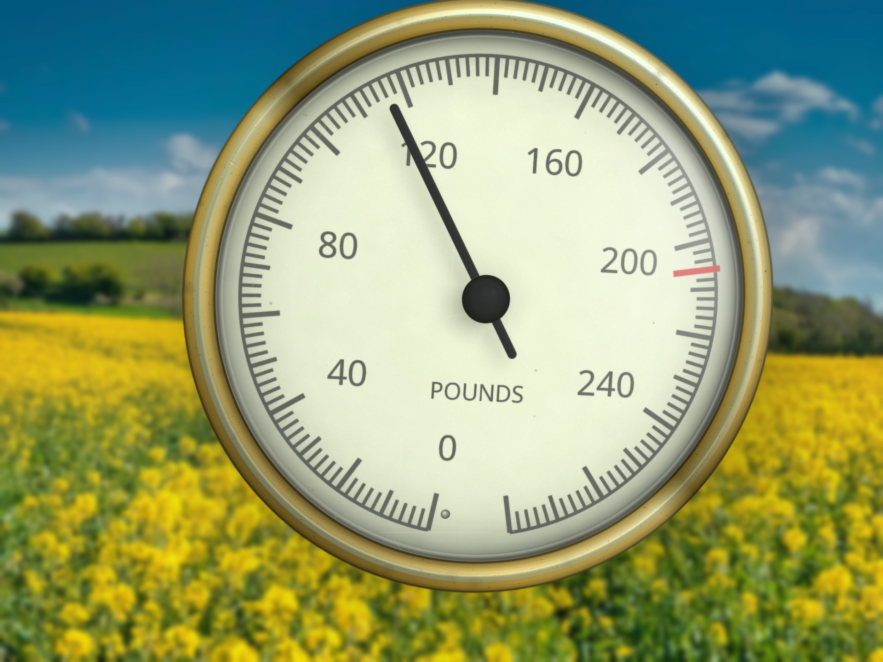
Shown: 116 lb
